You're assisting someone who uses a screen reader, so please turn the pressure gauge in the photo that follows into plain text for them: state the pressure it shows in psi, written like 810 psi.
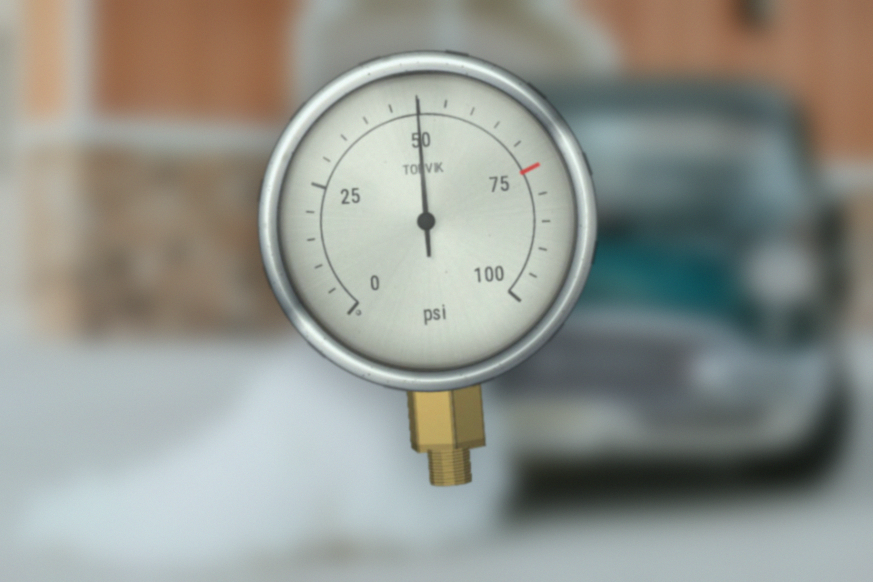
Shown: 50 psi
